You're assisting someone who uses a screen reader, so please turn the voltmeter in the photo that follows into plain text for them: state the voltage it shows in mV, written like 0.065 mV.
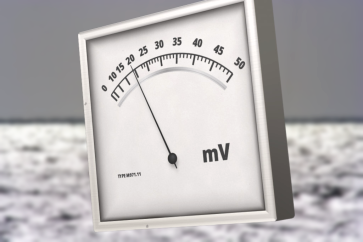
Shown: 20 mV
